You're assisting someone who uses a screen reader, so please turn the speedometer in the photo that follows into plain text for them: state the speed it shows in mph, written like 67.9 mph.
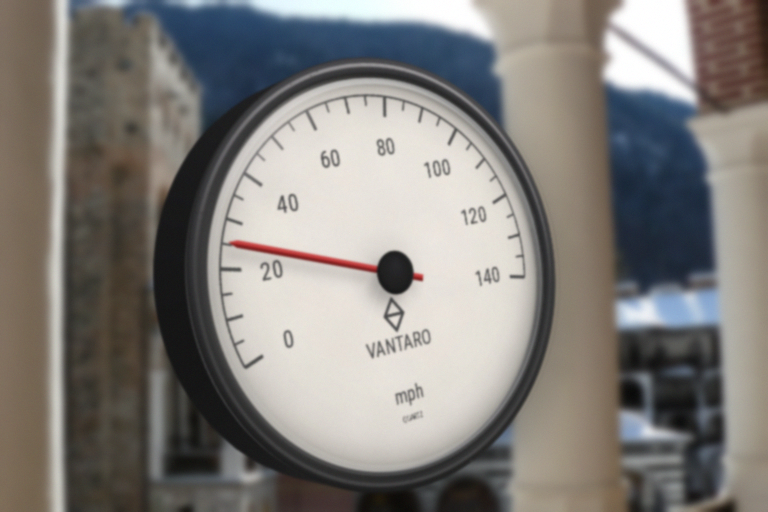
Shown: 25 mph
